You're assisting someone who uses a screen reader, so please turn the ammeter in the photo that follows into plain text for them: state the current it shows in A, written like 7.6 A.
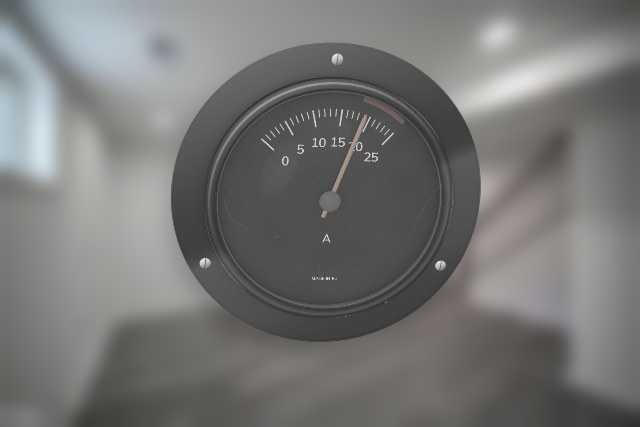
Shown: 19 A
